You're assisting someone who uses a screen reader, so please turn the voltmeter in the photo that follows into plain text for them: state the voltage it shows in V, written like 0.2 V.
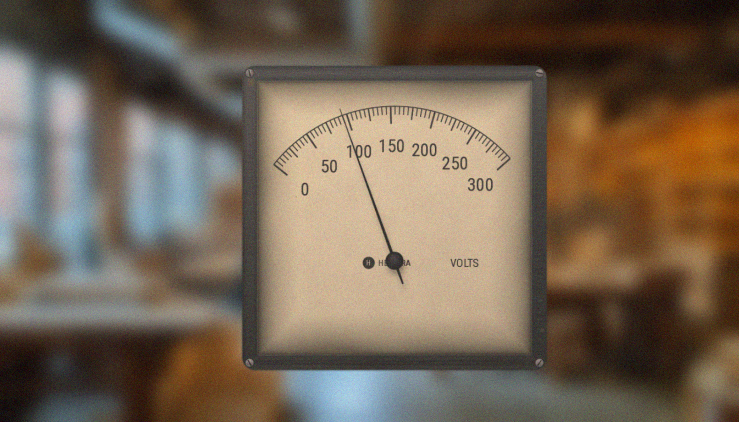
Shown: 95 V
